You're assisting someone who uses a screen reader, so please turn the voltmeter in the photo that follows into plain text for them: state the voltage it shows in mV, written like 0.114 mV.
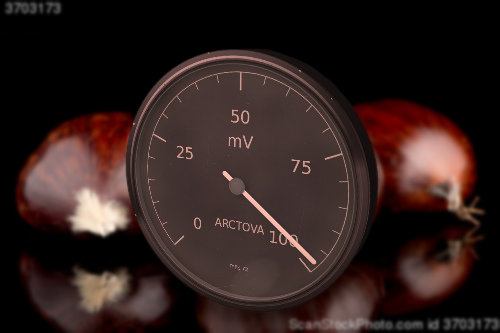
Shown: 97.5 mV
